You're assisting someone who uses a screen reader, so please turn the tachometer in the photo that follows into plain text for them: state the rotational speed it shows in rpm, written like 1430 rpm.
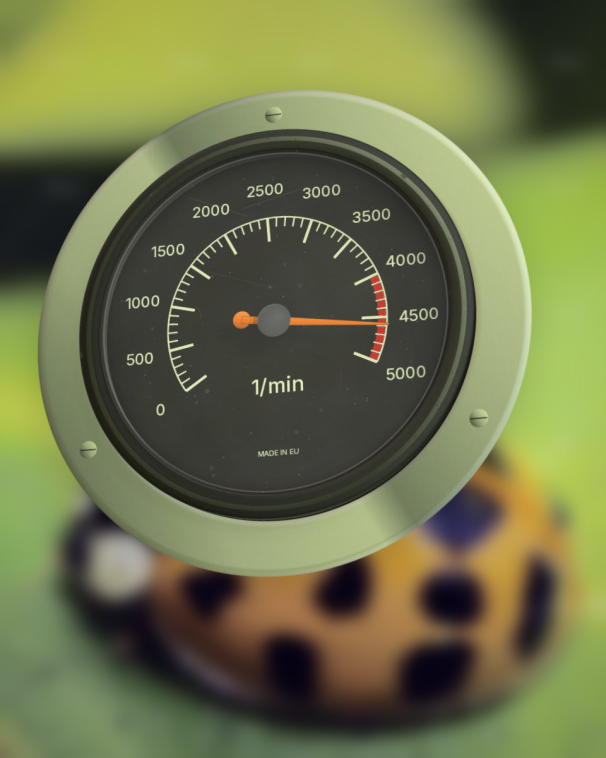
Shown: 4600 rpm
